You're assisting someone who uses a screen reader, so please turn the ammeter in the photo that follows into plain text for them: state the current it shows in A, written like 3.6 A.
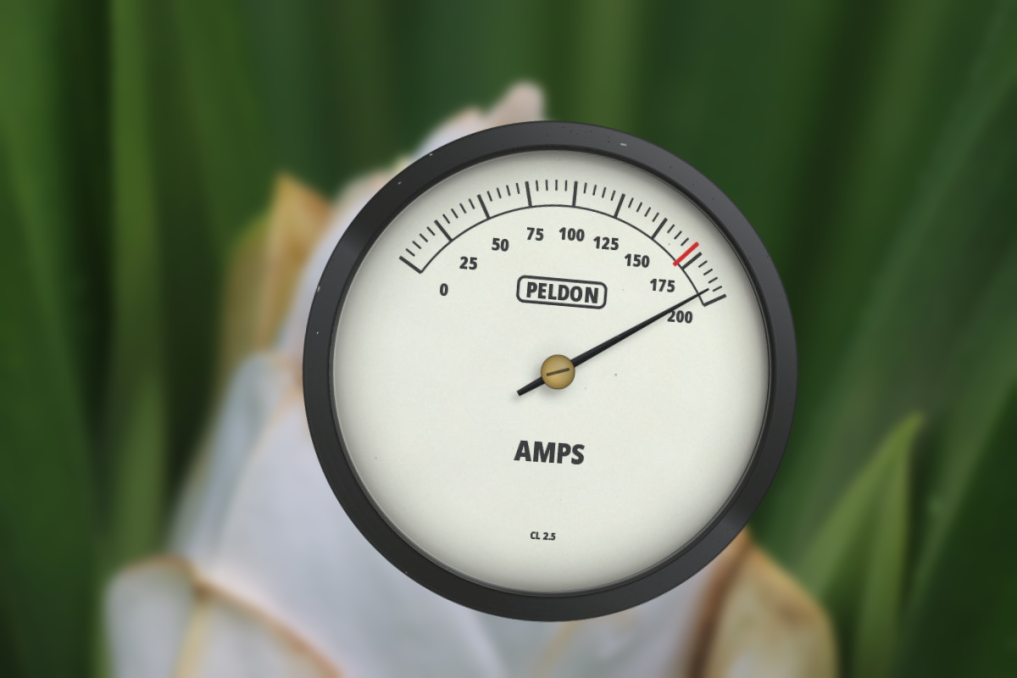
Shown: 192.5 A
